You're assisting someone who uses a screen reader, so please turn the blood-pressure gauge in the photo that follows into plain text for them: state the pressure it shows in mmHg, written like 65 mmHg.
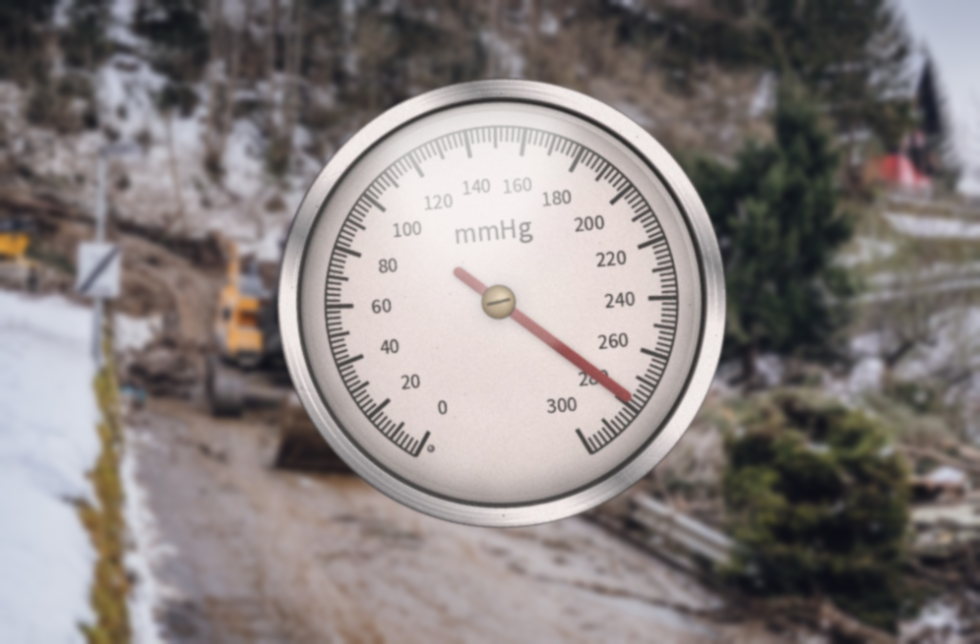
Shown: 278 mmHg
